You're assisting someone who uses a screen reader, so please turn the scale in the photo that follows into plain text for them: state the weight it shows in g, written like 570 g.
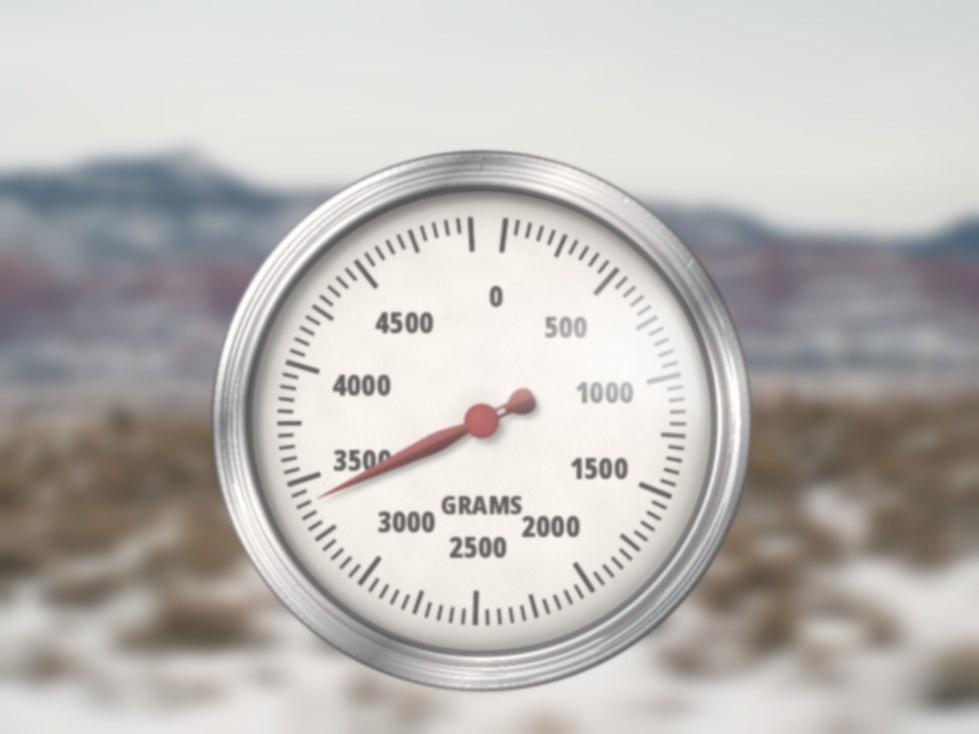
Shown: 3400 g
